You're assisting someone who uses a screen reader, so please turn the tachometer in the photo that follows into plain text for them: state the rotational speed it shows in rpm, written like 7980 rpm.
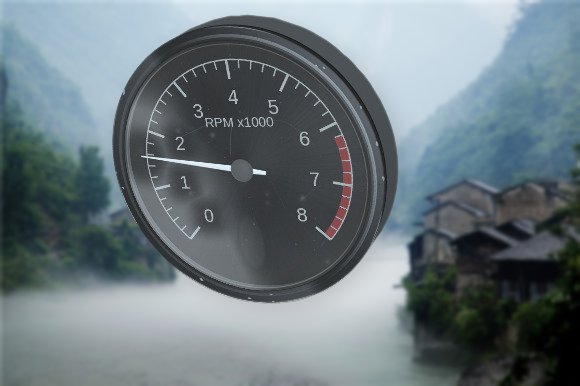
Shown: 1600 rpm
